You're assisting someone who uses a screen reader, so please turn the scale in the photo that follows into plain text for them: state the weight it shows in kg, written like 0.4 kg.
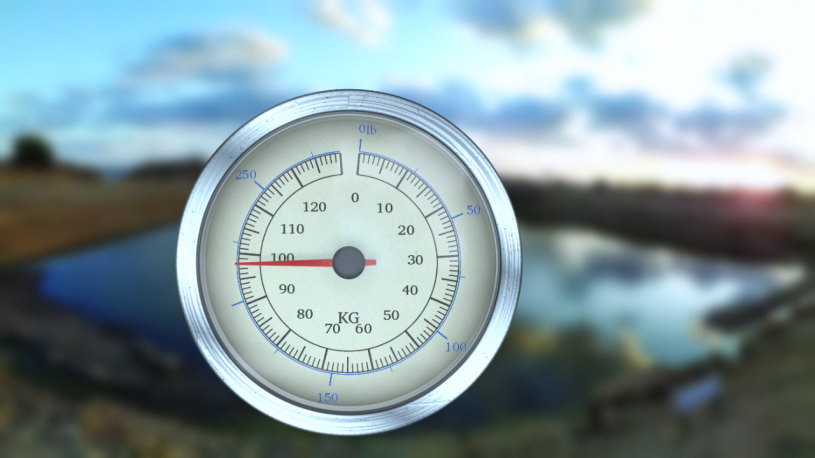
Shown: 98 kg
